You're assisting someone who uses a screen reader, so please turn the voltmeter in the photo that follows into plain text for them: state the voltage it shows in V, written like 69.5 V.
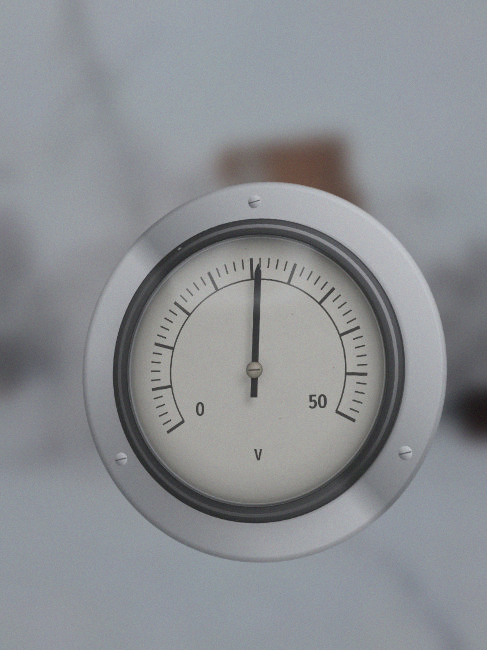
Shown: 26 V
